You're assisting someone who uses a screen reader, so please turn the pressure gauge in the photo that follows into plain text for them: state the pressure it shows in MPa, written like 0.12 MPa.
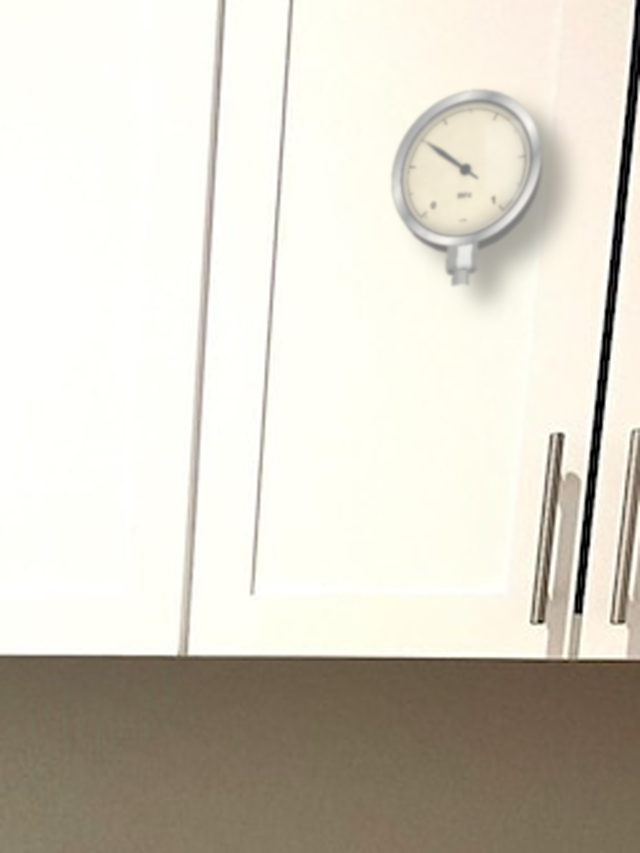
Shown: 0.3 MPa
